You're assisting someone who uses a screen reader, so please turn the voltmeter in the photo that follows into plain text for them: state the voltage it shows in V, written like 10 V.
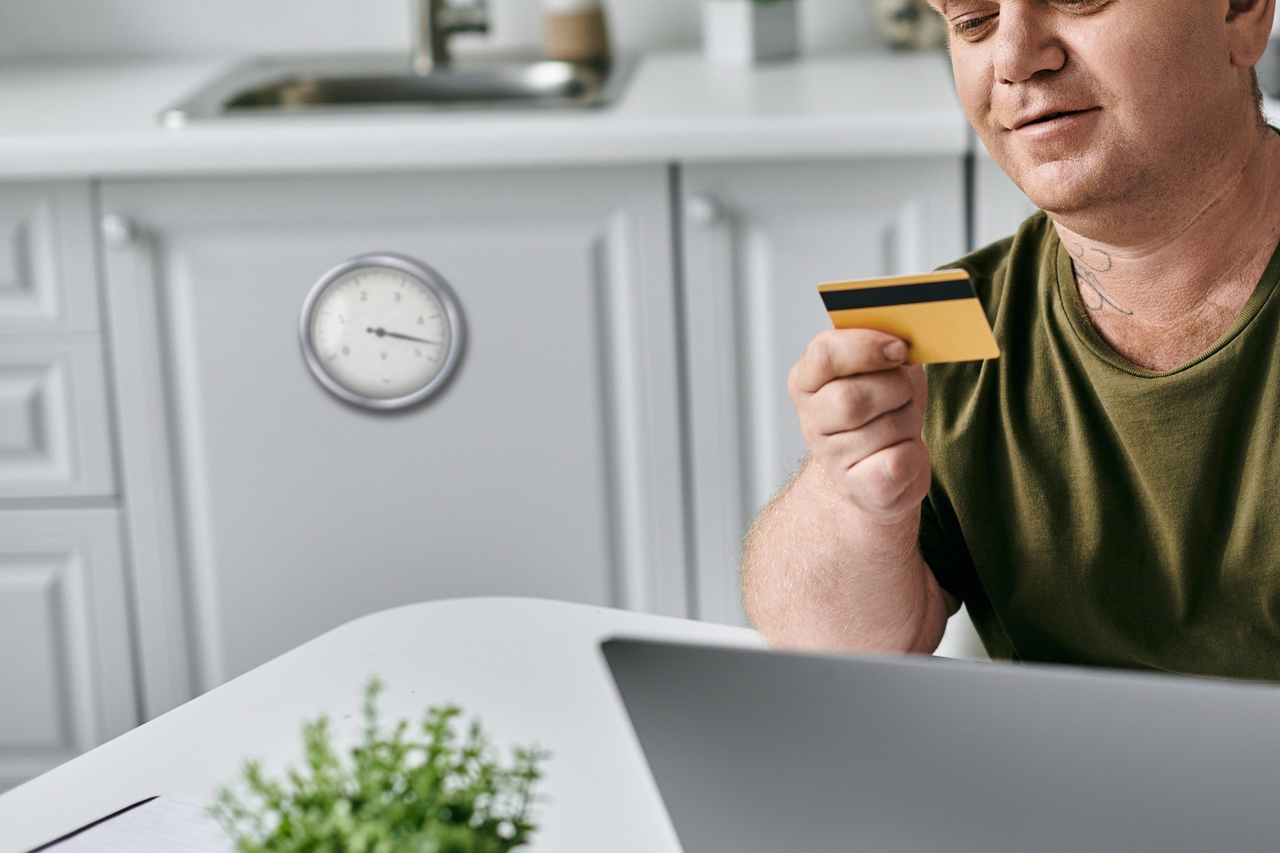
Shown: 4.6 V
